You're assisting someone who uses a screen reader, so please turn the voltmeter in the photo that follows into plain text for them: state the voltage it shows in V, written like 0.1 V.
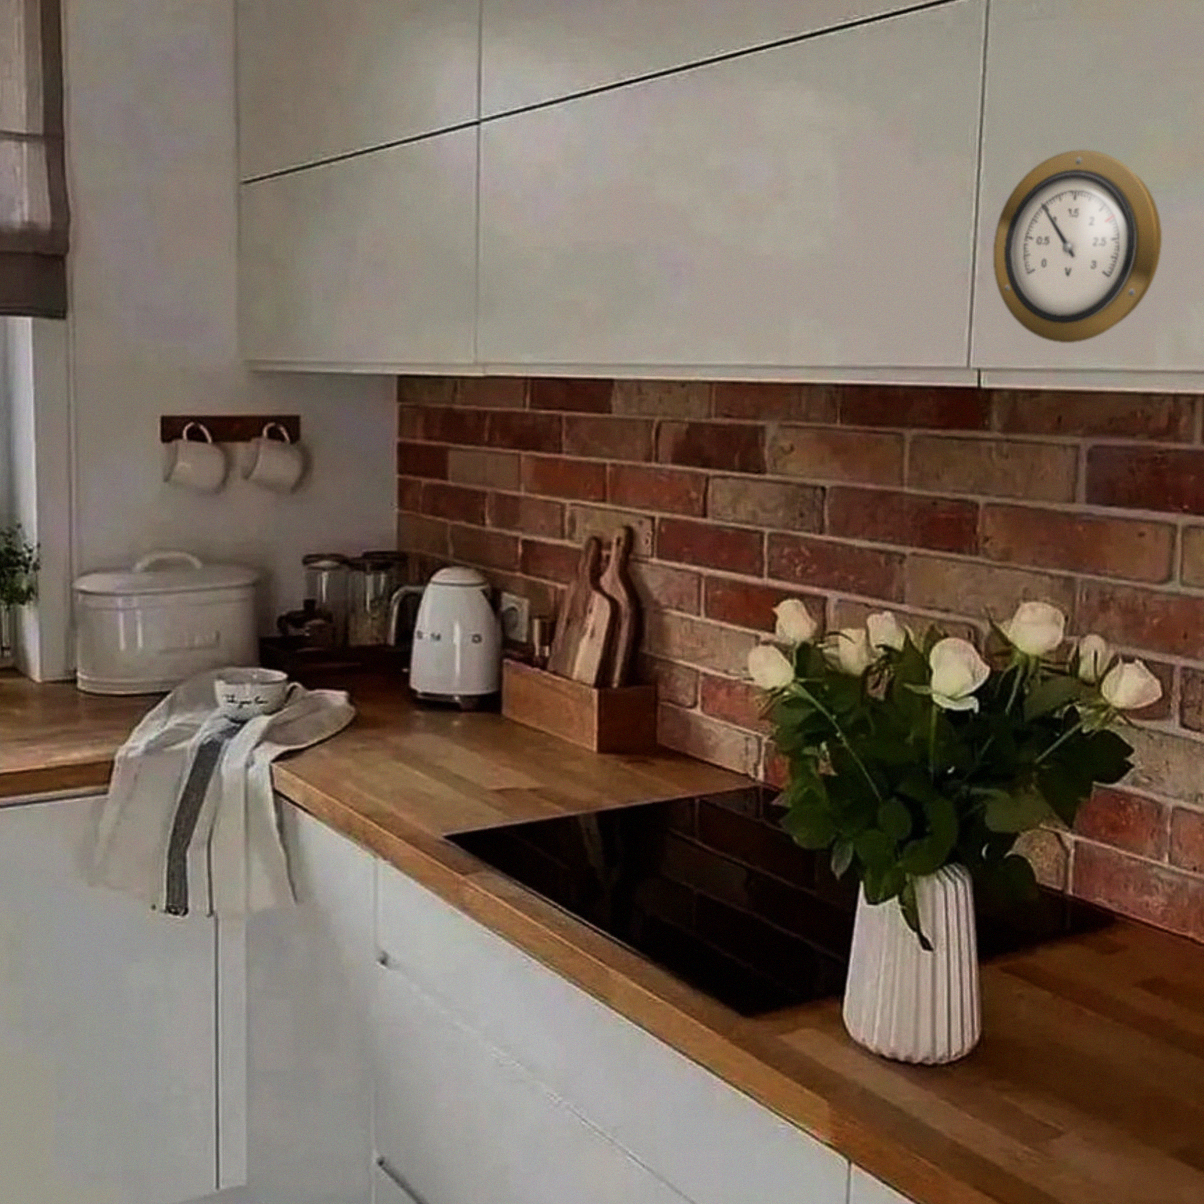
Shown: 1 V
